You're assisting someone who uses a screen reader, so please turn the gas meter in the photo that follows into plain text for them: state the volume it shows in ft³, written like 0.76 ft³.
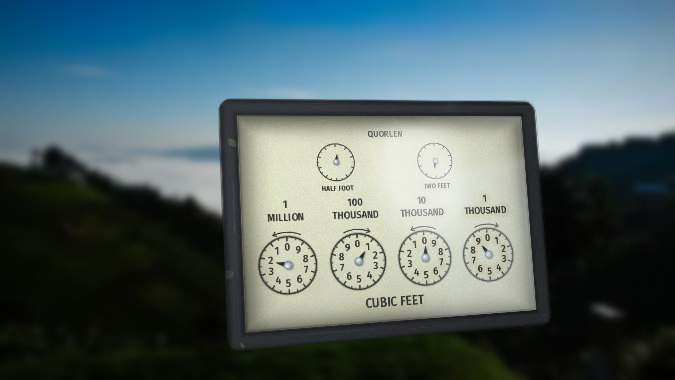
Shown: 209900 ft³
